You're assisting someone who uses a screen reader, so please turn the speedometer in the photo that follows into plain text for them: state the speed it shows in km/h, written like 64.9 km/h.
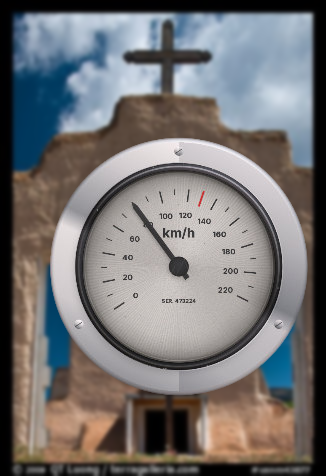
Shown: 80 km/h
